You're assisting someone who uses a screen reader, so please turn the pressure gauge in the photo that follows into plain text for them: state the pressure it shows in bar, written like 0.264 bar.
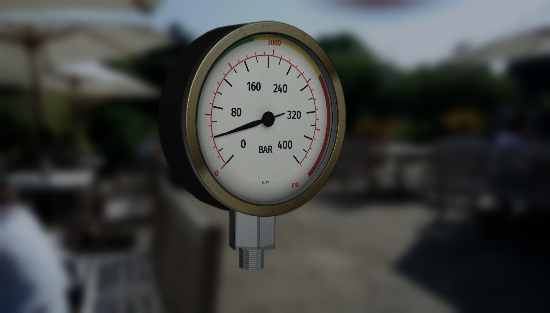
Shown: 40 bar
